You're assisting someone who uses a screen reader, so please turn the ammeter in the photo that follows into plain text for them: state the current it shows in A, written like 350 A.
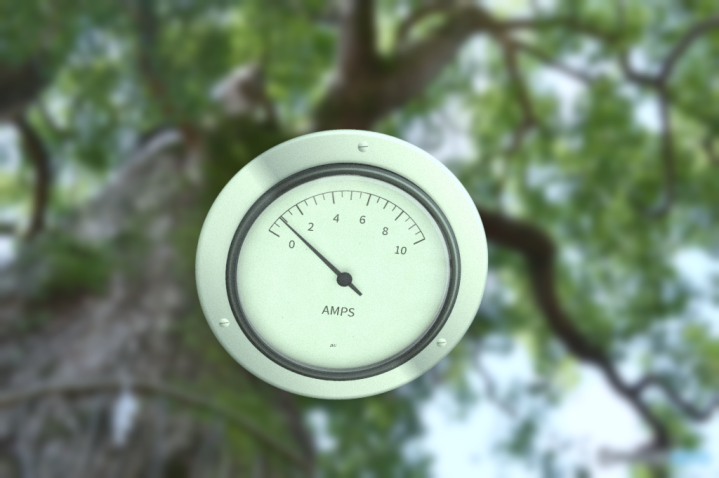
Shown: 1 A
